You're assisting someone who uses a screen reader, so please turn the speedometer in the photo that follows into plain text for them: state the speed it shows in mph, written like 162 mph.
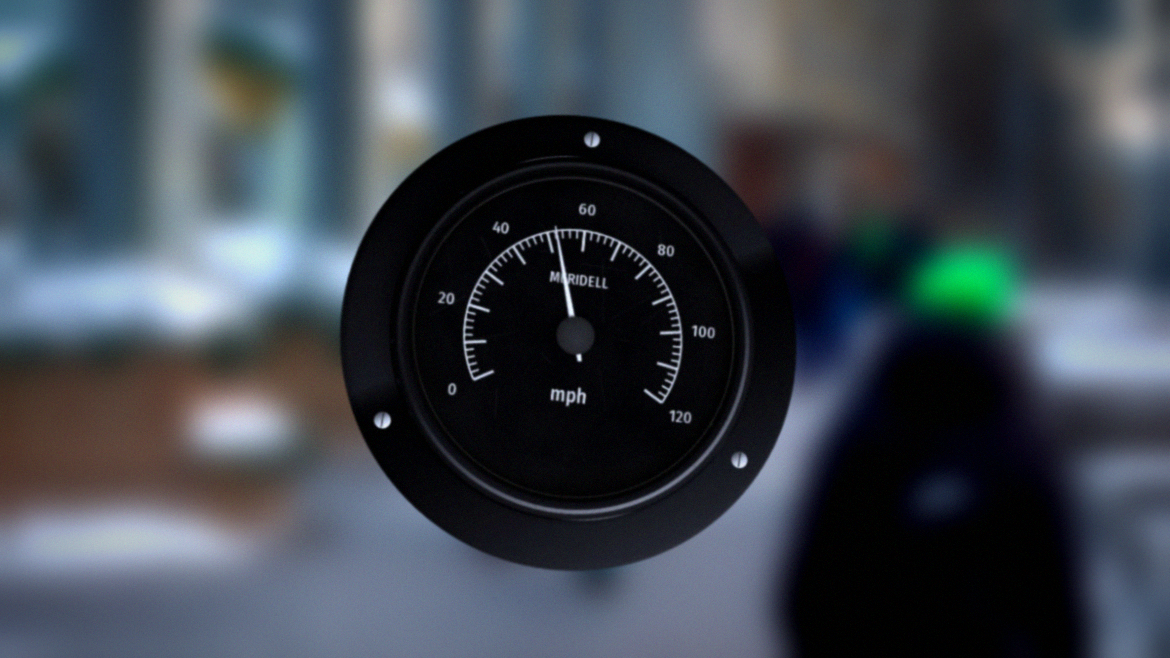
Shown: 52 mph
